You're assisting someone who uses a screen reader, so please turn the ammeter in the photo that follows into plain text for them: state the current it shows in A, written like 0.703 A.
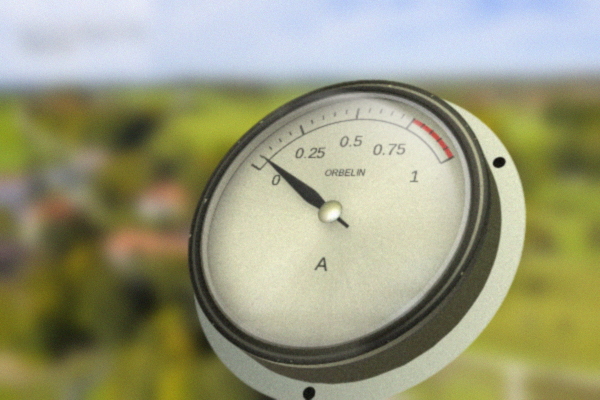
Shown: 0.05 A
